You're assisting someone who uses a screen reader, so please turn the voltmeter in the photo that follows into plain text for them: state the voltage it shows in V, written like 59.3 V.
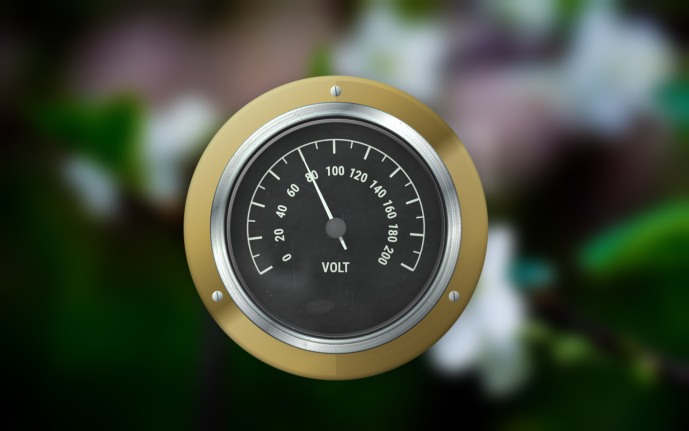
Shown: 80 V
